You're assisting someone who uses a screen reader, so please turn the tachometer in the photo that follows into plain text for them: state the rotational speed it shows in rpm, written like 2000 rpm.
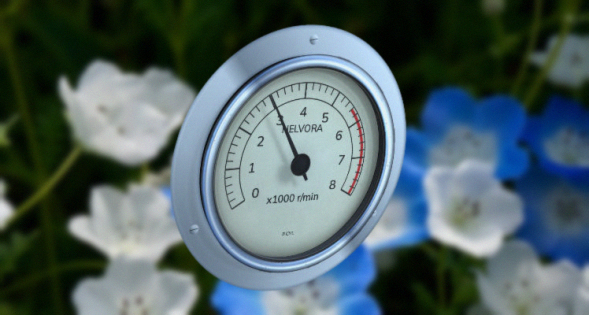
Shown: 3000 rpm
